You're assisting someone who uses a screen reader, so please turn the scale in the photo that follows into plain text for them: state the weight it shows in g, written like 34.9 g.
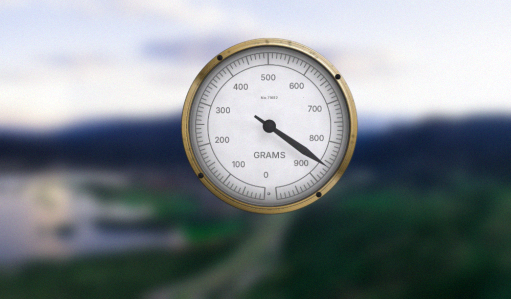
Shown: 860 g
